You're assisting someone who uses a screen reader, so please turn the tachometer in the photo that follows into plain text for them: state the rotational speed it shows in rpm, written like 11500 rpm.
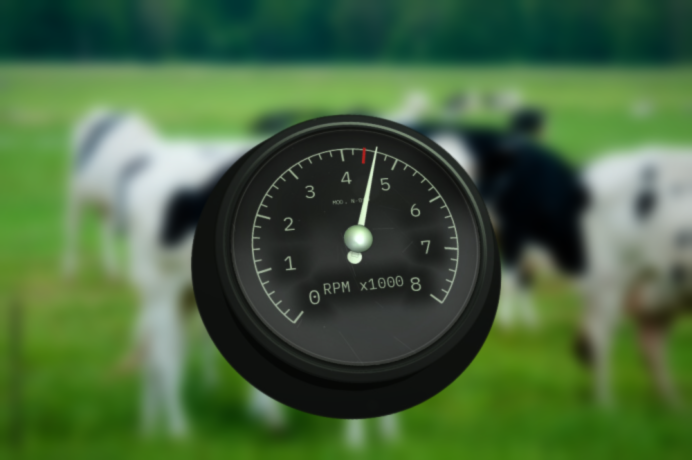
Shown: 4600 rpm
